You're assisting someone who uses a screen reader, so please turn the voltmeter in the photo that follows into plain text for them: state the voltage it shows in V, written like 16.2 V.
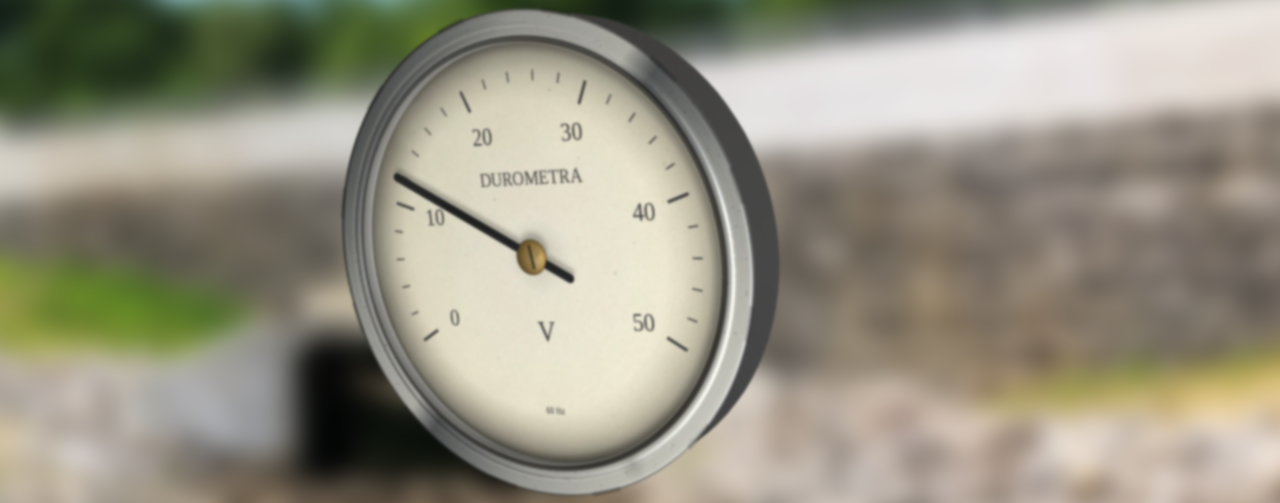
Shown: 12 V
